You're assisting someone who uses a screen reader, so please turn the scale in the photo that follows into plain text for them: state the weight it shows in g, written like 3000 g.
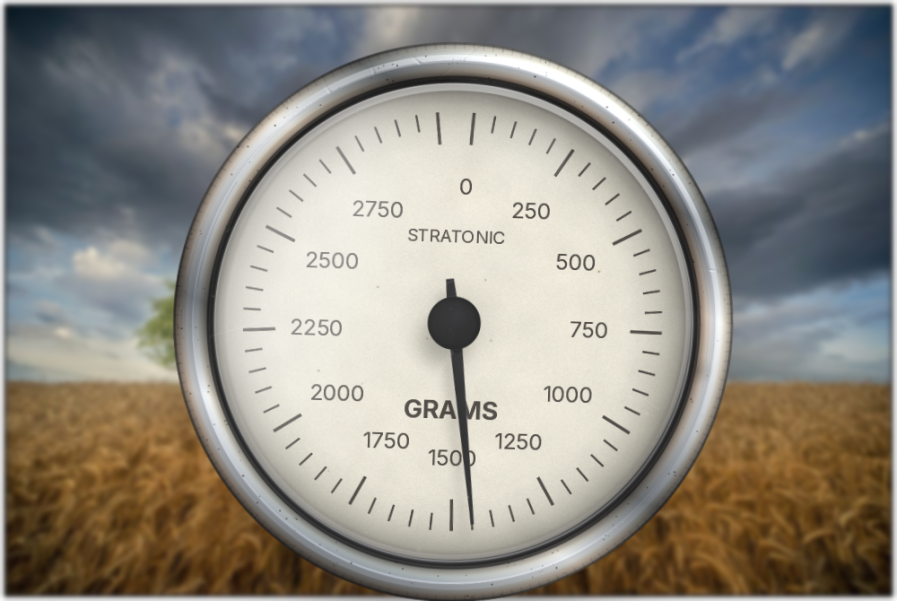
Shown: 1450 g
